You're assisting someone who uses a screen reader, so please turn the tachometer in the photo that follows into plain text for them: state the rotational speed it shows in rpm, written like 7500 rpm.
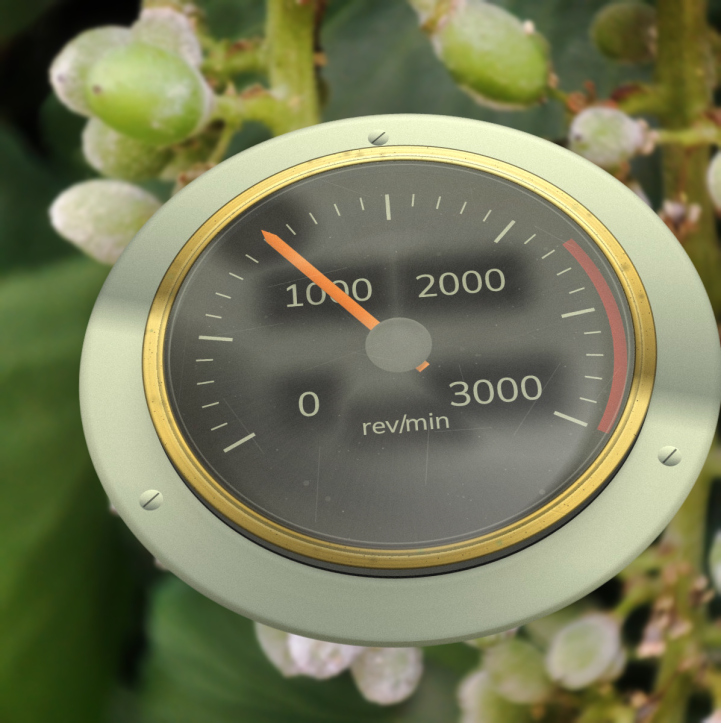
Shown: 1000 rpm
